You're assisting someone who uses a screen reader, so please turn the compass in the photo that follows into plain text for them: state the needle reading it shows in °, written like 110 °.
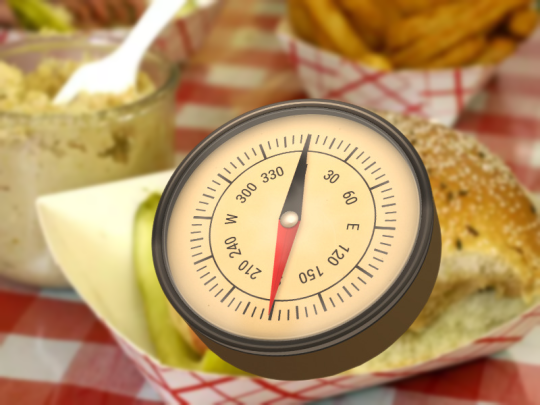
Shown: 180 °
